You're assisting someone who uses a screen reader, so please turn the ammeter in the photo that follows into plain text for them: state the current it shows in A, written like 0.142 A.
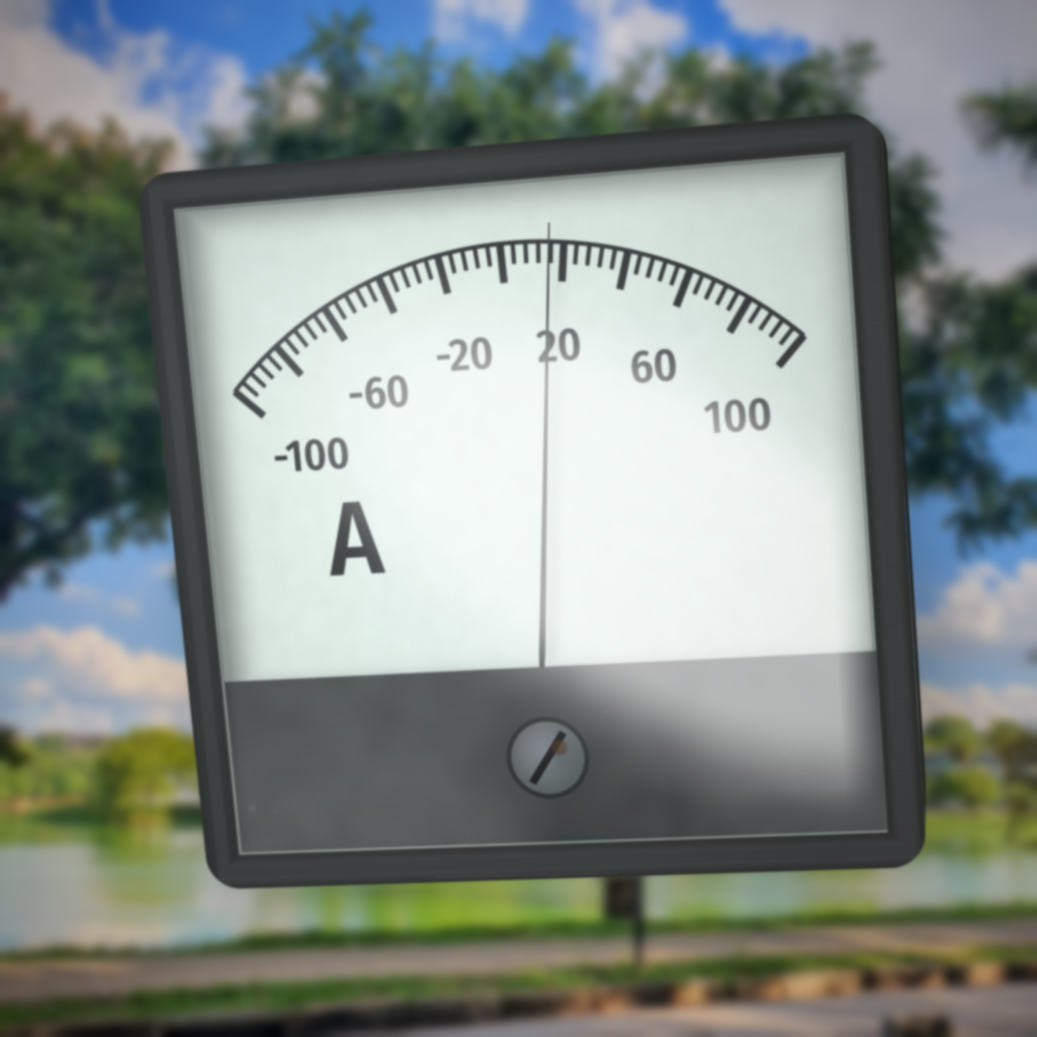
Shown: 16 A
